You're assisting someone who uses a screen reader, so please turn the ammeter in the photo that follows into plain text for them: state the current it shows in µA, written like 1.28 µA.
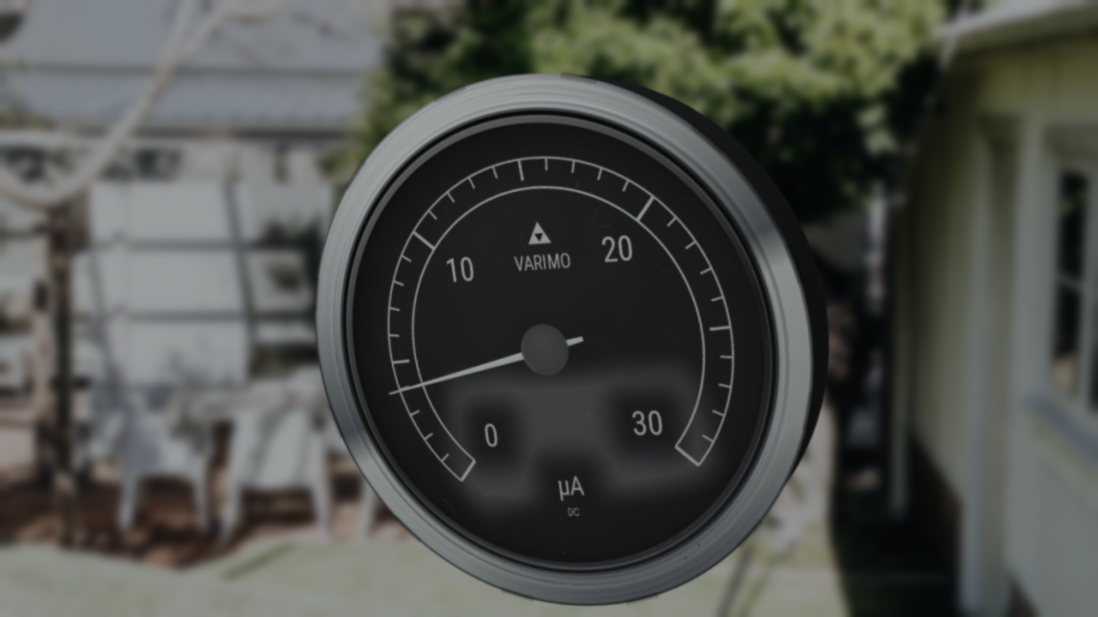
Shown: 4 µA
